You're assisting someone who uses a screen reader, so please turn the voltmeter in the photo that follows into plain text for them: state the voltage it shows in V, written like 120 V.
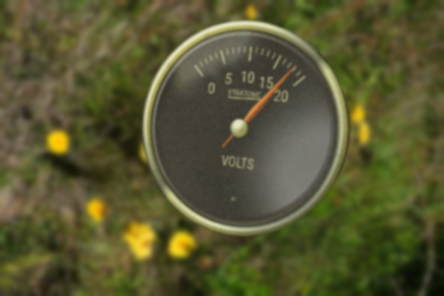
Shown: 18 V
